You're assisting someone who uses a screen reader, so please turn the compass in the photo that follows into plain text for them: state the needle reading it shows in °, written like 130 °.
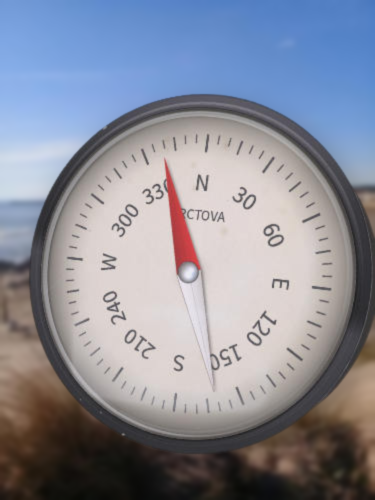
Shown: 340 °
